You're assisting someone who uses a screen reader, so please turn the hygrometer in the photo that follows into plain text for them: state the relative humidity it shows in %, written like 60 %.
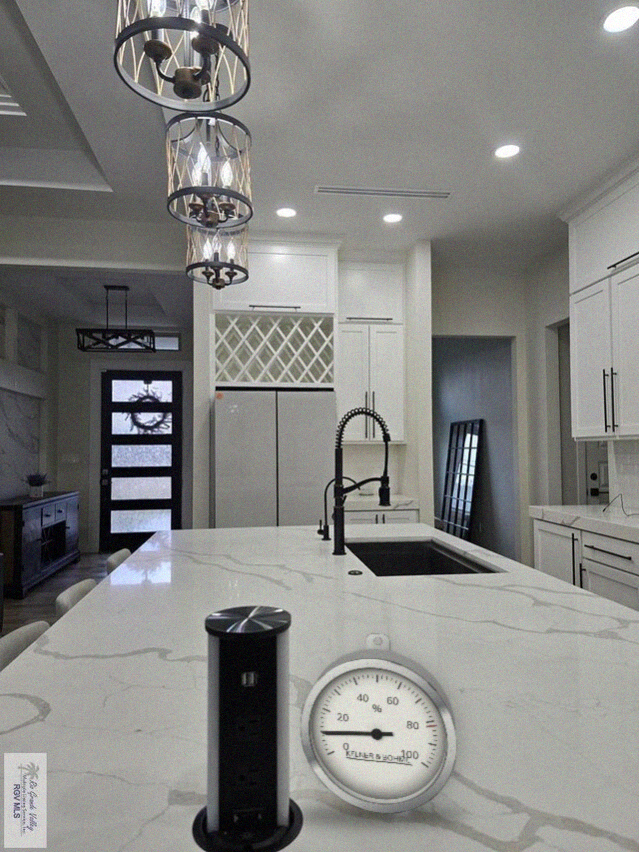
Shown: 10 %
